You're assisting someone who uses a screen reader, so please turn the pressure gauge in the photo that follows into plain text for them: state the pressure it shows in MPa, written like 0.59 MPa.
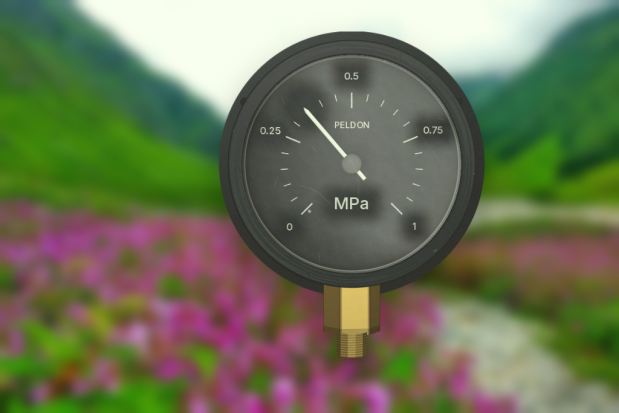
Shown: 0.35 MPa
